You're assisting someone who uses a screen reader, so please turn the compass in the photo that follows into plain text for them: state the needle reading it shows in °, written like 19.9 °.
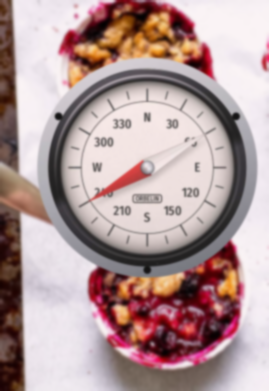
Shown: 240 °
